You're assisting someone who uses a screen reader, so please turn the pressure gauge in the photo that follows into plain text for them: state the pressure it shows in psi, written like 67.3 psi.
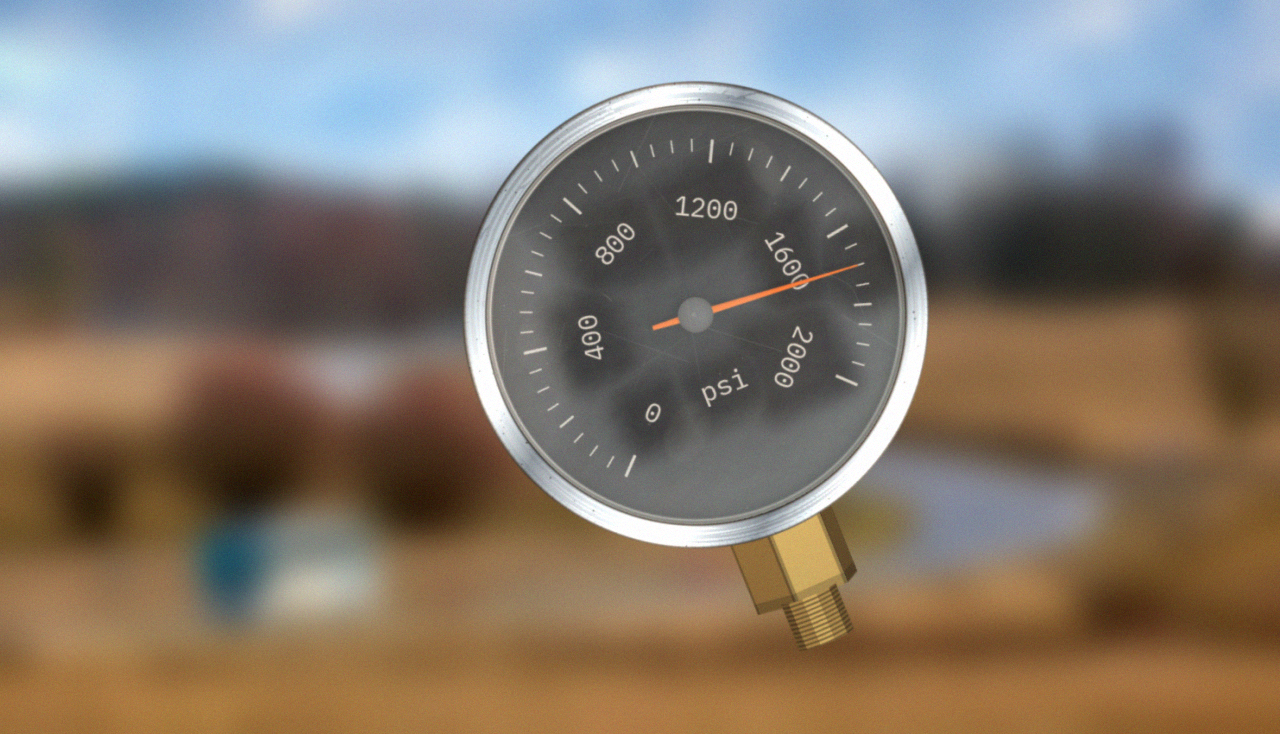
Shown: 1700 psi
